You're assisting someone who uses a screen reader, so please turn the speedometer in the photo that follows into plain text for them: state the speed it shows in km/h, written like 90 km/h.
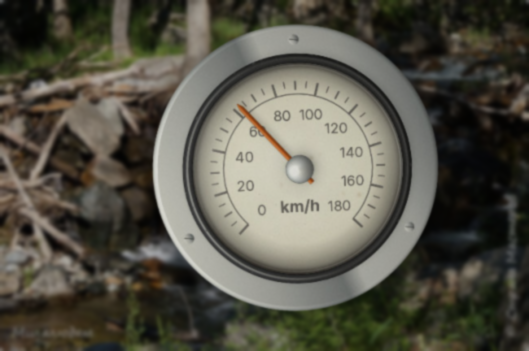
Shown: 62.5 km/h
